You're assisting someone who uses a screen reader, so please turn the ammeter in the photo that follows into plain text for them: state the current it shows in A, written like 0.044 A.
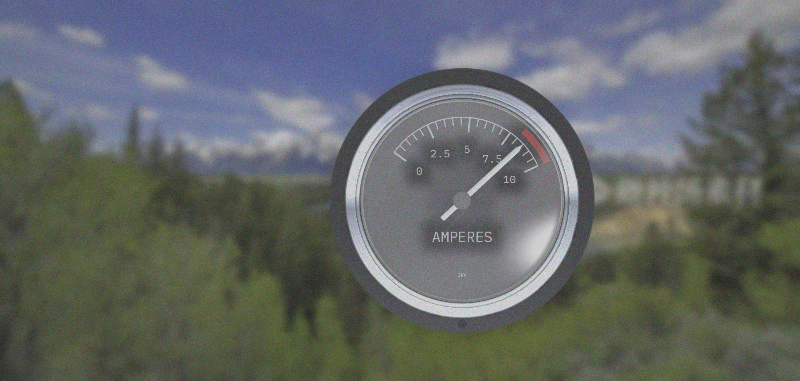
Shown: 8.5 A
